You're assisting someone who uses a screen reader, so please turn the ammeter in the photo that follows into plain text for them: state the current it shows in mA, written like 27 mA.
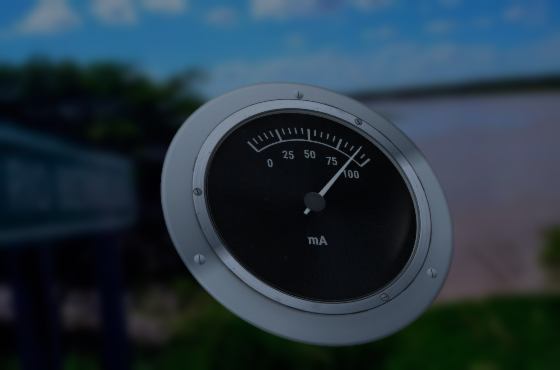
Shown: 90 mA
